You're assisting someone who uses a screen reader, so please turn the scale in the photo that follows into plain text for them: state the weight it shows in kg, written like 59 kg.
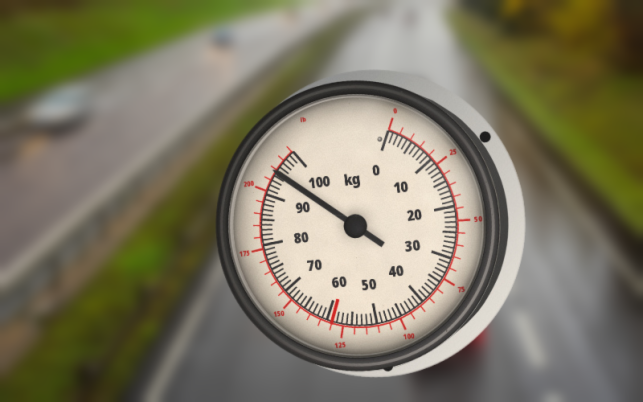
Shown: 95 kg
